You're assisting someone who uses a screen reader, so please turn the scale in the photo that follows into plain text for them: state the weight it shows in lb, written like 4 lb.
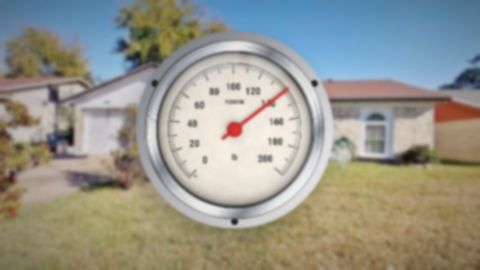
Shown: 140 lb
